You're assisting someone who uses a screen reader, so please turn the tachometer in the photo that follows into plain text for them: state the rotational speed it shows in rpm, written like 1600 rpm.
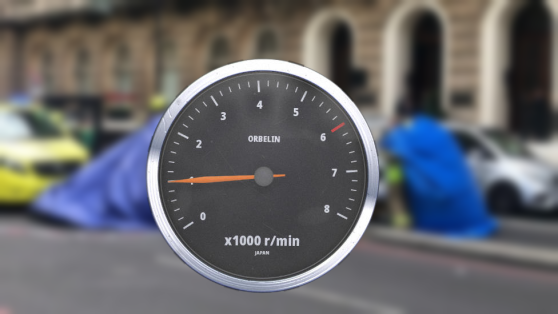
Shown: 1000 rpm
